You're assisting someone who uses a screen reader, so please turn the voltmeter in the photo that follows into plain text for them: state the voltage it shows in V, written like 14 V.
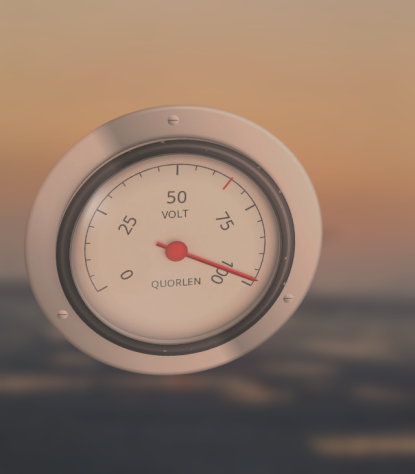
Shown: 97.5 V
